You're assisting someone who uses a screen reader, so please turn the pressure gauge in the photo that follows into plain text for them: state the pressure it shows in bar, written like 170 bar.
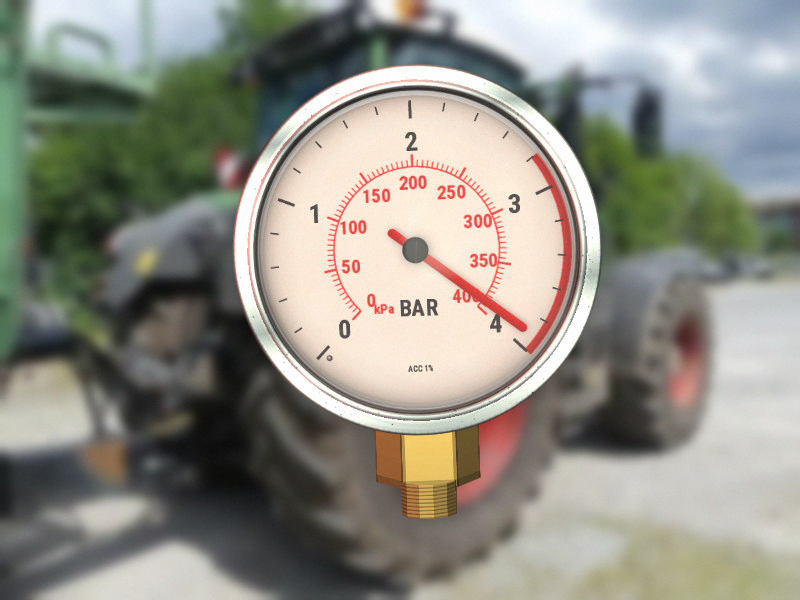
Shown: 3.9 bar
